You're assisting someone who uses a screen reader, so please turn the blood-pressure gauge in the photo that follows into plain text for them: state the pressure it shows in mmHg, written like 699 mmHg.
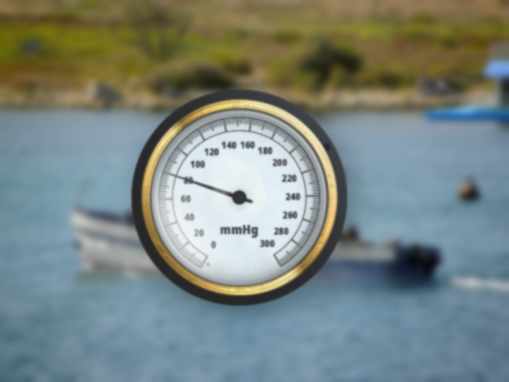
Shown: 80 mmHg
